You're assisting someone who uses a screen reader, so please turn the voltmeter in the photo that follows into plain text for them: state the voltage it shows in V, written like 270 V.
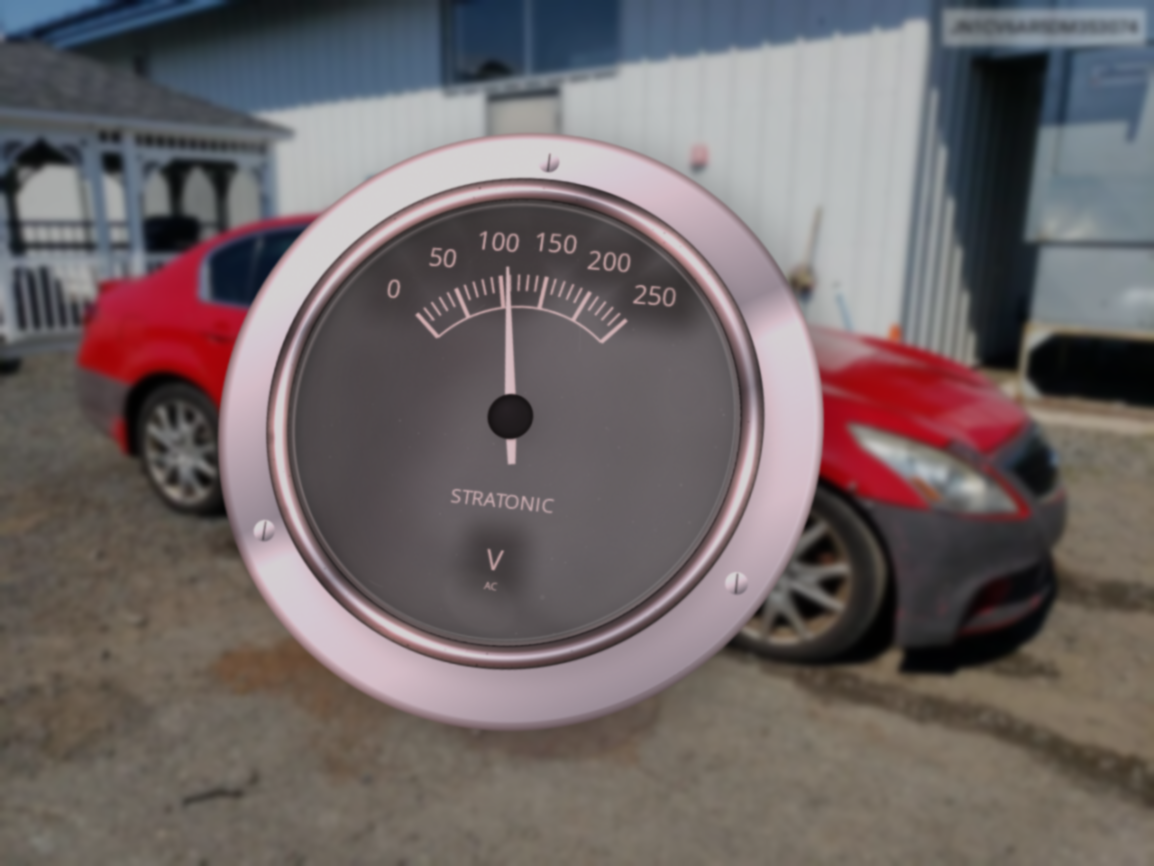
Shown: 110 V
